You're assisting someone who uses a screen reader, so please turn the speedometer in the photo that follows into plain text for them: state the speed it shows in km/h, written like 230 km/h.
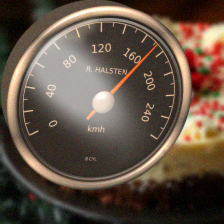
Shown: 170 km/h
